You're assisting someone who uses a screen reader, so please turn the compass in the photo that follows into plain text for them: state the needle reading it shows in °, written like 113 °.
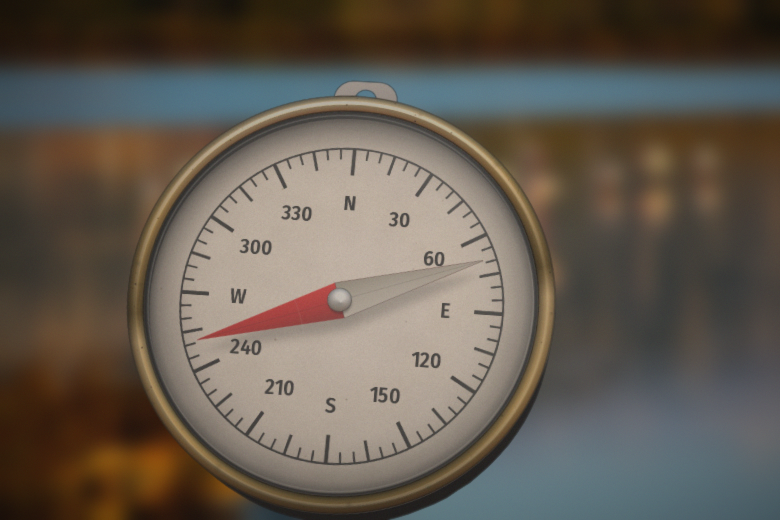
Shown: 250 °
